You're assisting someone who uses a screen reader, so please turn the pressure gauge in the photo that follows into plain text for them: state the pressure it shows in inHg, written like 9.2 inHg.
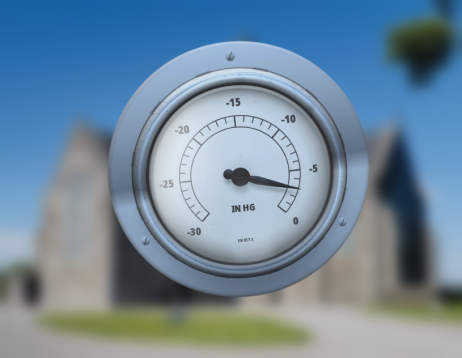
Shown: -3 inHg
